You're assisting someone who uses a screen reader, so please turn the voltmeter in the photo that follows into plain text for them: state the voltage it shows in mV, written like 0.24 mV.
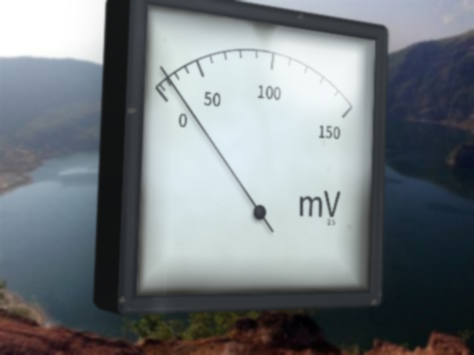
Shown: 20 mV
